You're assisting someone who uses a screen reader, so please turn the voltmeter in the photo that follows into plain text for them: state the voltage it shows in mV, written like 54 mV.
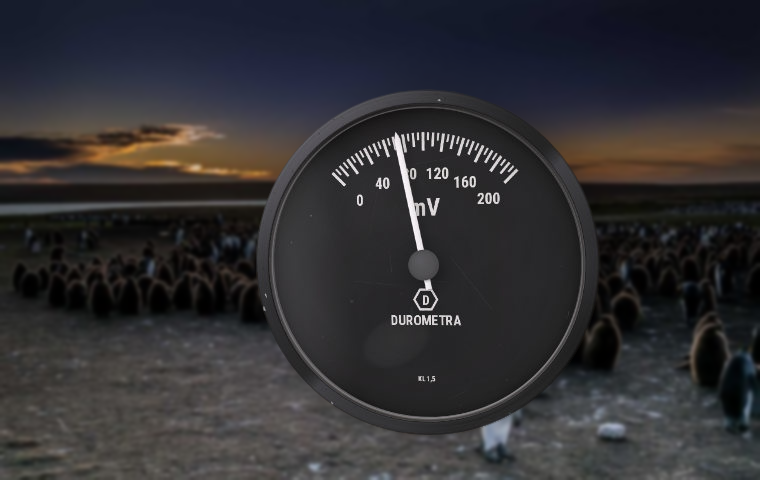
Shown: 75 mV
